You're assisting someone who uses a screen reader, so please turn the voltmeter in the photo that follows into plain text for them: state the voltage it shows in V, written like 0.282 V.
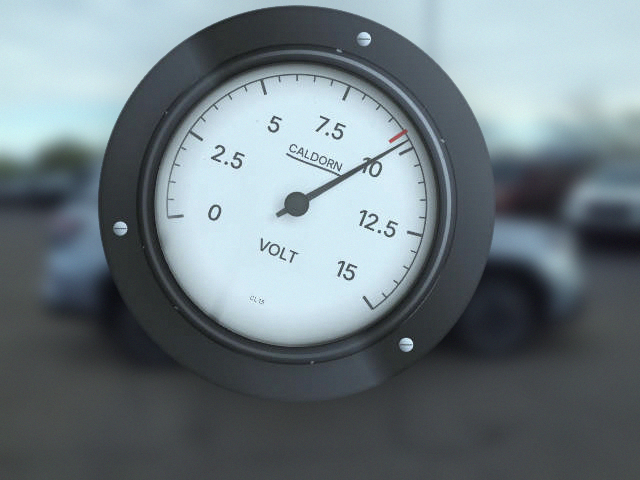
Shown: 9.75 V
